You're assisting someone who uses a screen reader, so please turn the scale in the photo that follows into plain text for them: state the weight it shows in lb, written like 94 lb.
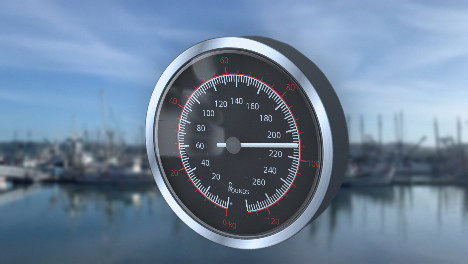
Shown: 210 lb
